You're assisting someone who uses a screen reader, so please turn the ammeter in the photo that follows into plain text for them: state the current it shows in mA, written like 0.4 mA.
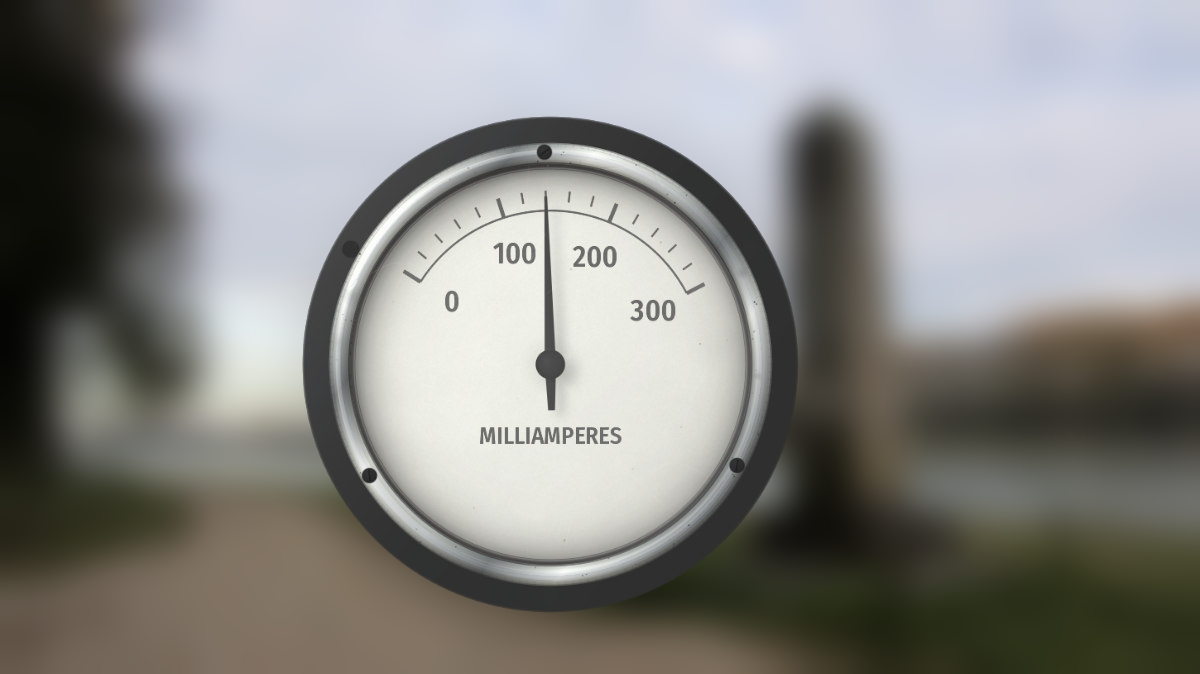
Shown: 140 mA
